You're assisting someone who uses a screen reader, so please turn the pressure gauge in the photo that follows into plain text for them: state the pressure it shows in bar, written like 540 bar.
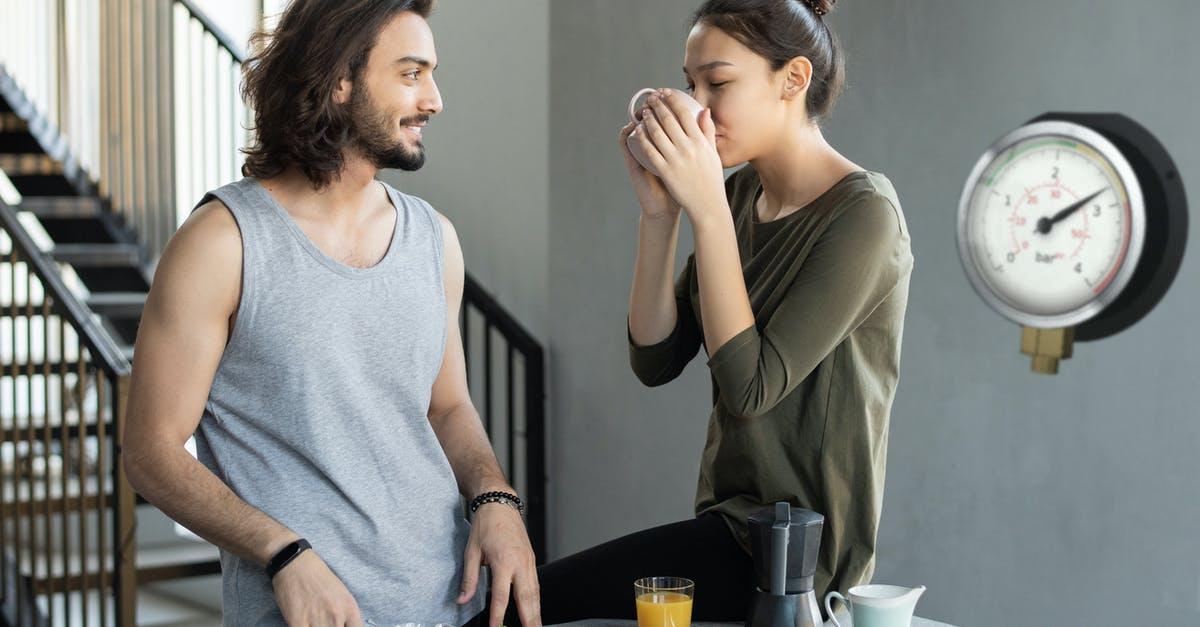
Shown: 2.8 bar
